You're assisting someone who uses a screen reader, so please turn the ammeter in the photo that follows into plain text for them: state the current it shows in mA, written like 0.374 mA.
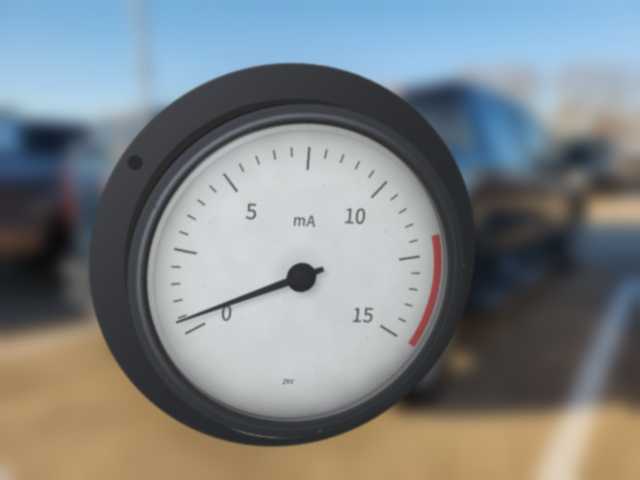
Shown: 0.5 mA
